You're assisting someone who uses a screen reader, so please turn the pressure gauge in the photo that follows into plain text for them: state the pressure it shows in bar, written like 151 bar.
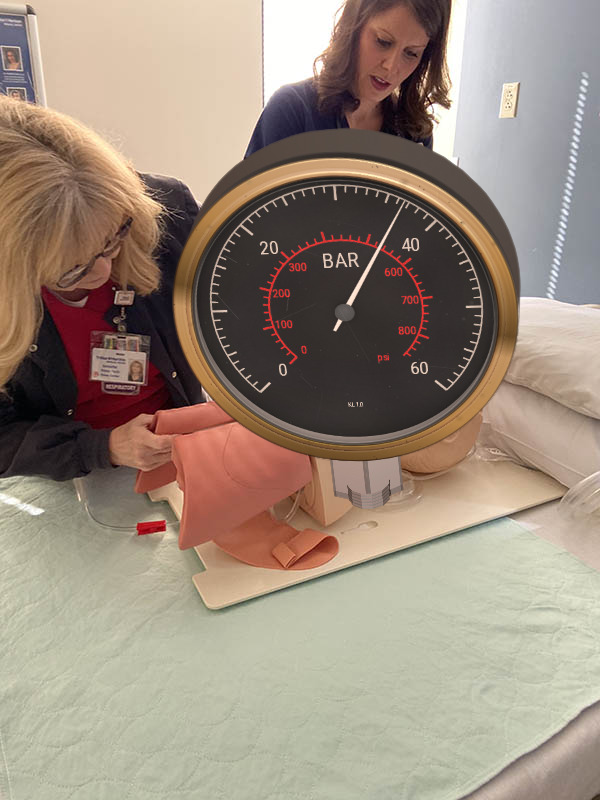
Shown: 36.5 bar
